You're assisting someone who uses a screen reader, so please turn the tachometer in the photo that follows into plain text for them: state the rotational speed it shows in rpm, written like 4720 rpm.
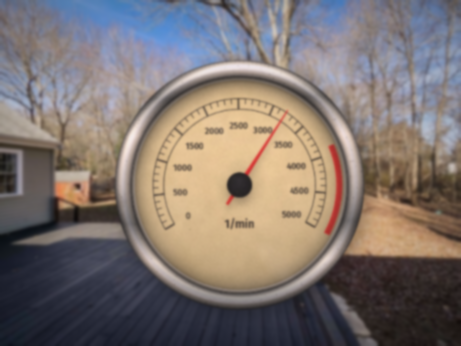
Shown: 3200 rpm
